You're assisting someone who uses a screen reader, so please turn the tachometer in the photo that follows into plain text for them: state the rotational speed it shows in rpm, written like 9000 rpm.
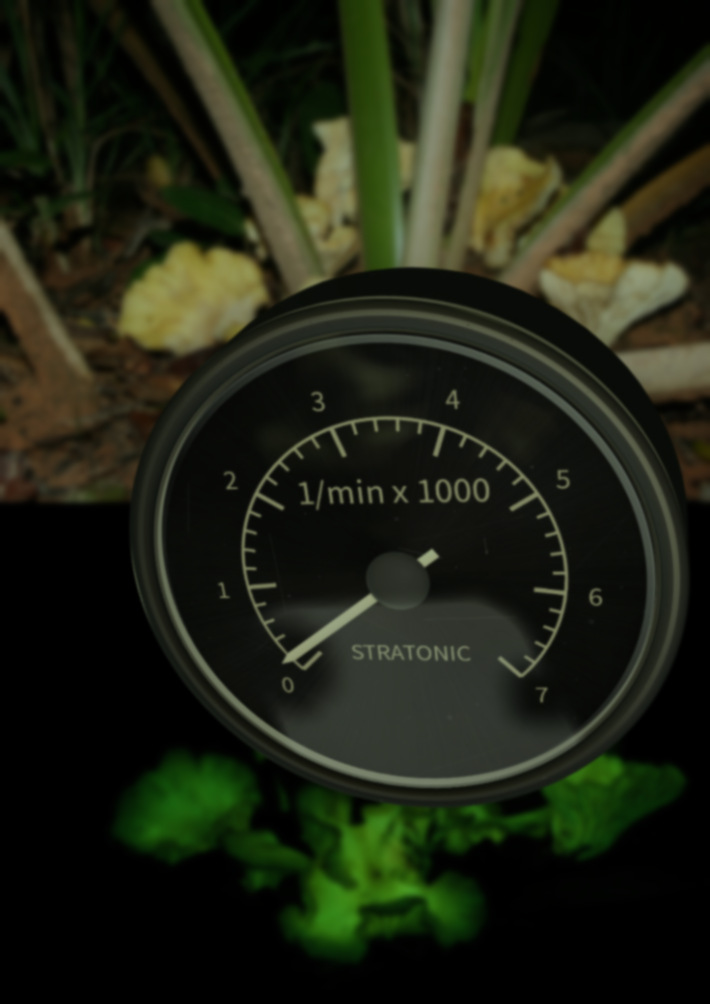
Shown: 200 rpm
